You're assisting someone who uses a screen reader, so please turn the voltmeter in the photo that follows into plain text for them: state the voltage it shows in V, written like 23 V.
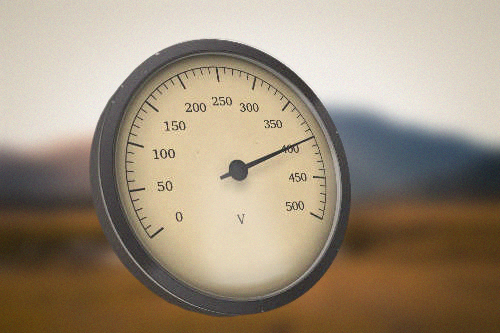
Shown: 400 V
